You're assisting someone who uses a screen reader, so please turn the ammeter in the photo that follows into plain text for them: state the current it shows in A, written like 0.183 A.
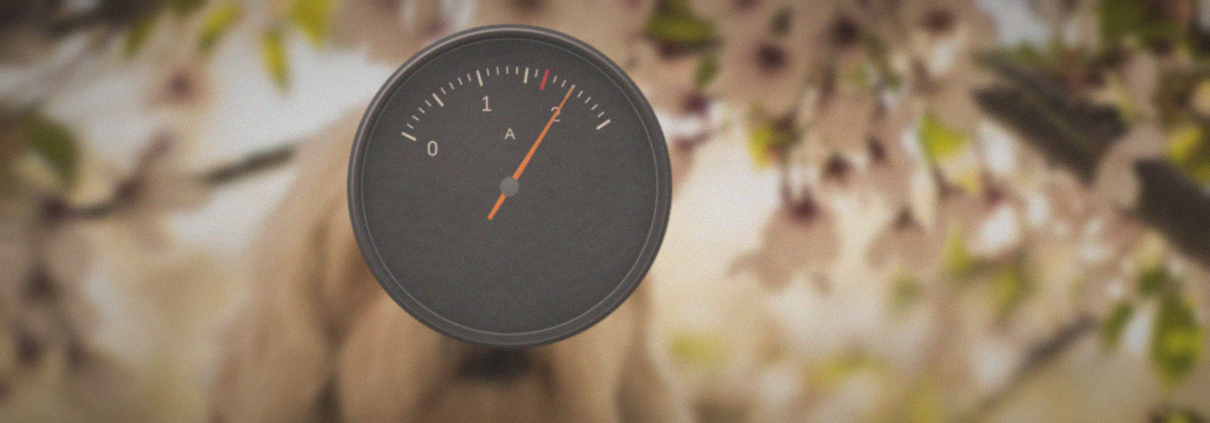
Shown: 2 A
